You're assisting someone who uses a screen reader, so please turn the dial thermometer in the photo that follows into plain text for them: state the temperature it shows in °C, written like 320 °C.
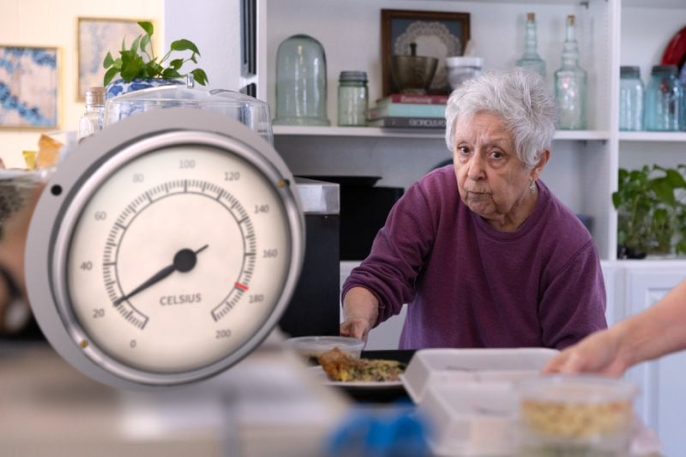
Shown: 20 °C
